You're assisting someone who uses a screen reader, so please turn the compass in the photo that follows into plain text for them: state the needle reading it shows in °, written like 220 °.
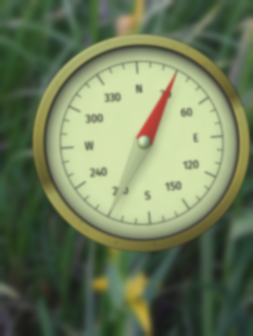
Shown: 30 °
